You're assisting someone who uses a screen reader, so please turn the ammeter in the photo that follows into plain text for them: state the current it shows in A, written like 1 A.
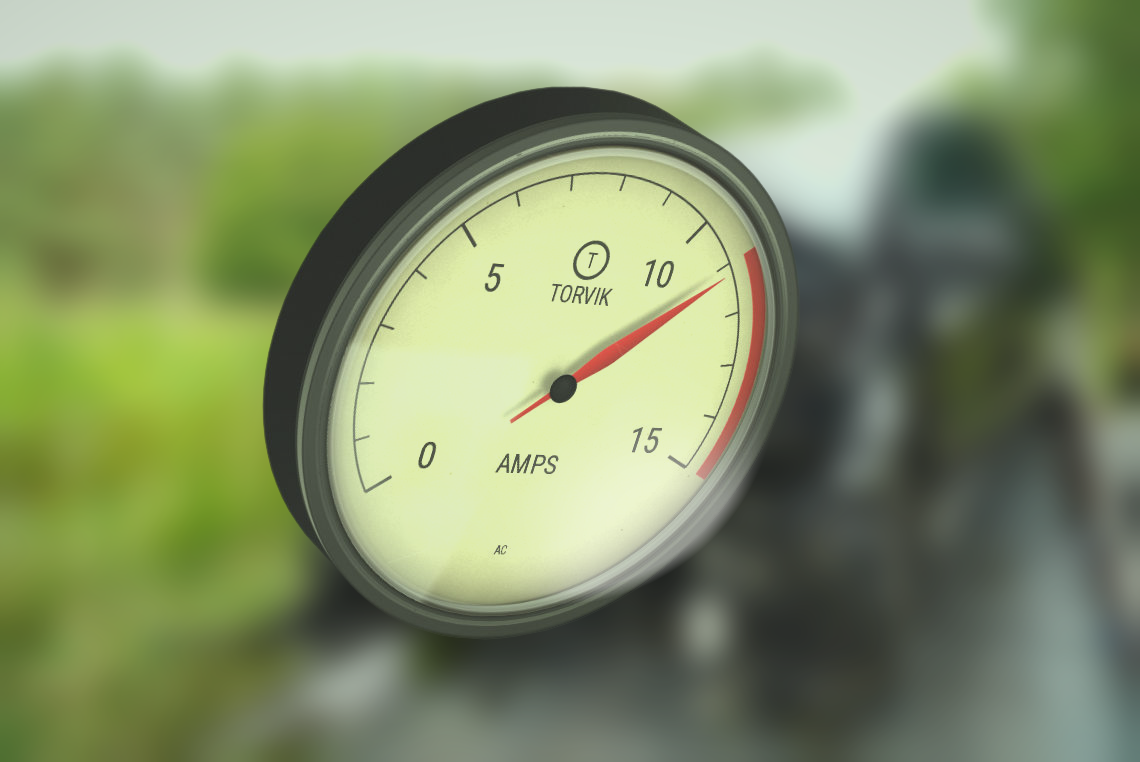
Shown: 11 A
